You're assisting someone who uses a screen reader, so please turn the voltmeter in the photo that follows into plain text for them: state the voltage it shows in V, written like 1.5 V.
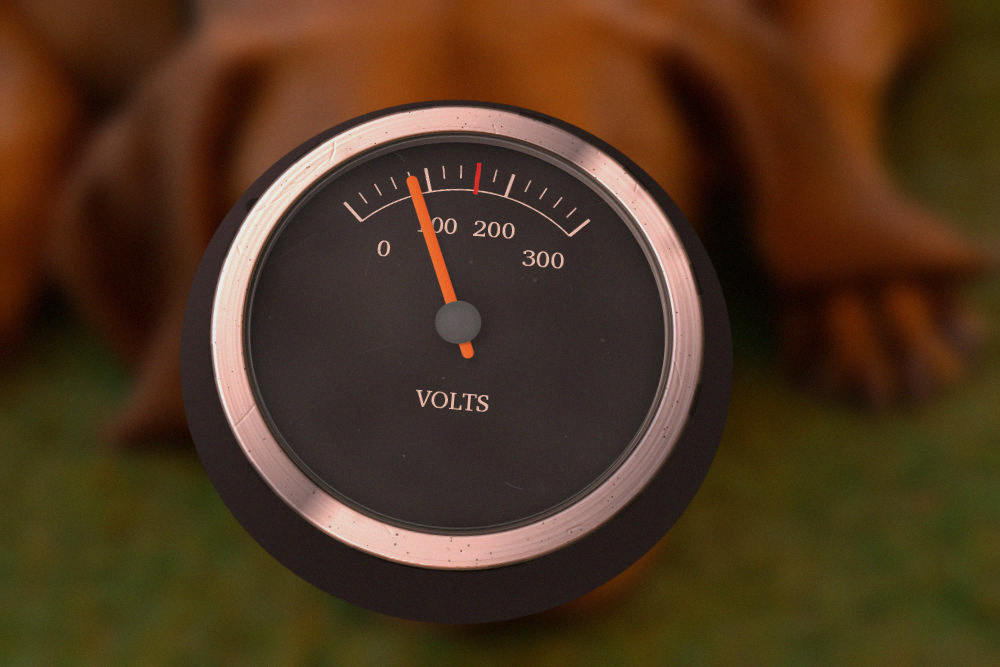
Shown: 80 V
